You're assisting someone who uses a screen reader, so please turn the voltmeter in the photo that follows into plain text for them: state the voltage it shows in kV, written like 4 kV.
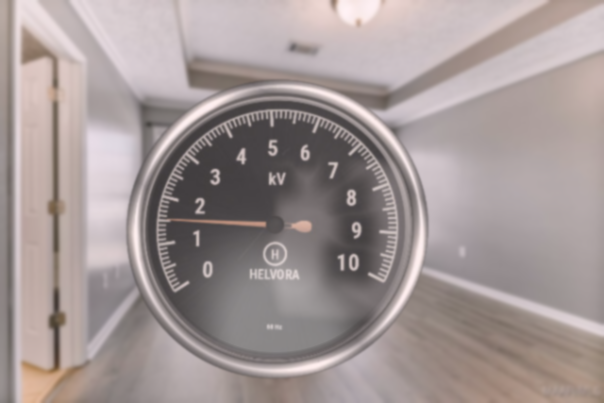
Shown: 1.5 kV
